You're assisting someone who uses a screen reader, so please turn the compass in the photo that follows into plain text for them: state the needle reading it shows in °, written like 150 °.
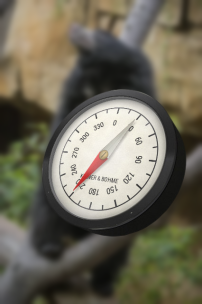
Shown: 210 °
